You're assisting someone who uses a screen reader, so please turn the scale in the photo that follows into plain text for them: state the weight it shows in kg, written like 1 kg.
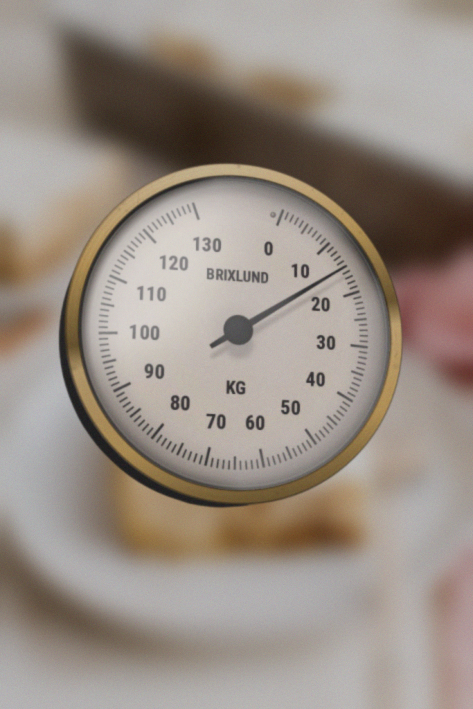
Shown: 15 kg
